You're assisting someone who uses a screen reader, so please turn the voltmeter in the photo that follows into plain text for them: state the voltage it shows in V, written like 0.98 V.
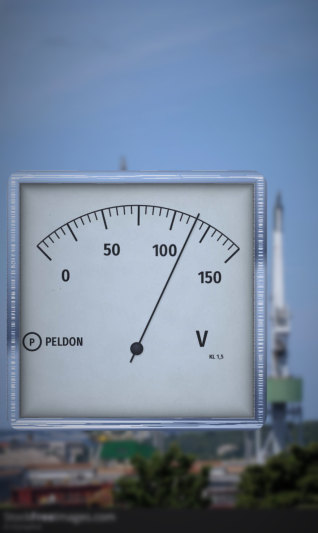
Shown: 115 V
